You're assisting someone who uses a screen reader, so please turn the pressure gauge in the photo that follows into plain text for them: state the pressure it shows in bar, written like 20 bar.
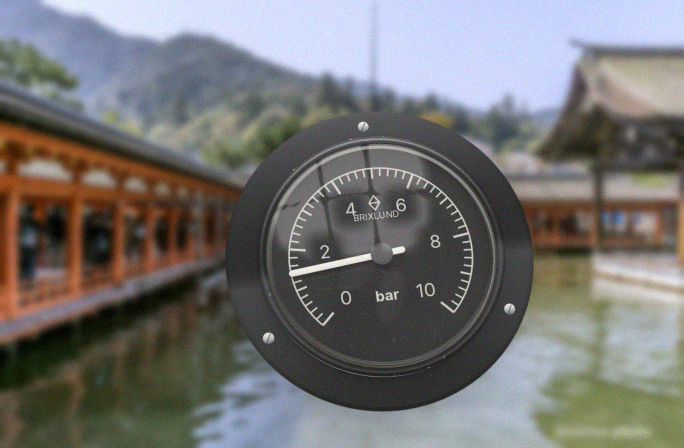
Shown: 1.4 bar
